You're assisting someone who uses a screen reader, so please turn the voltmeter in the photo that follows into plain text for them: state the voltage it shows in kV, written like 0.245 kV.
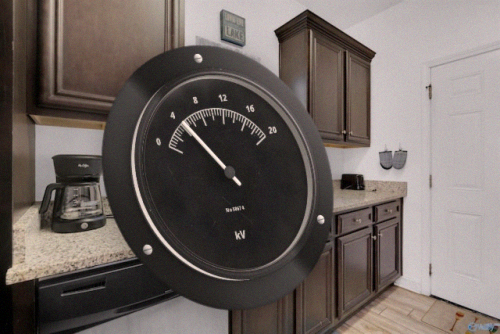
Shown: 4 kV
